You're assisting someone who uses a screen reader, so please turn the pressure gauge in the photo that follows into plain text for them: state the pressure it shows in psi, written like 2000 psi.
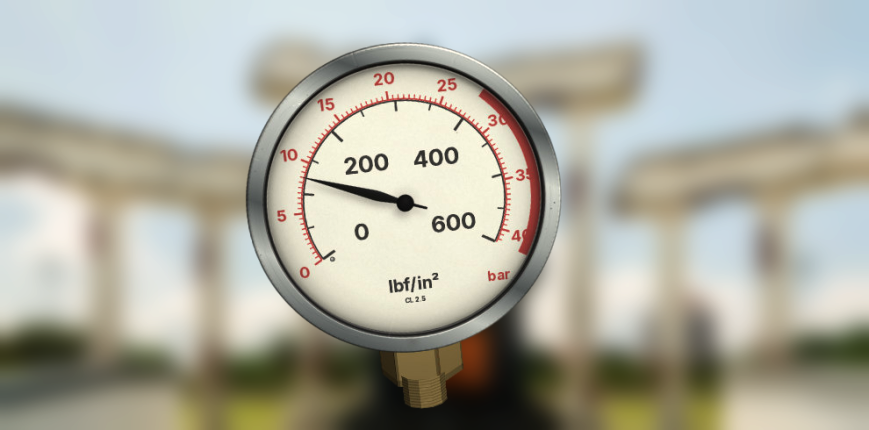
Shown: 125 psi
